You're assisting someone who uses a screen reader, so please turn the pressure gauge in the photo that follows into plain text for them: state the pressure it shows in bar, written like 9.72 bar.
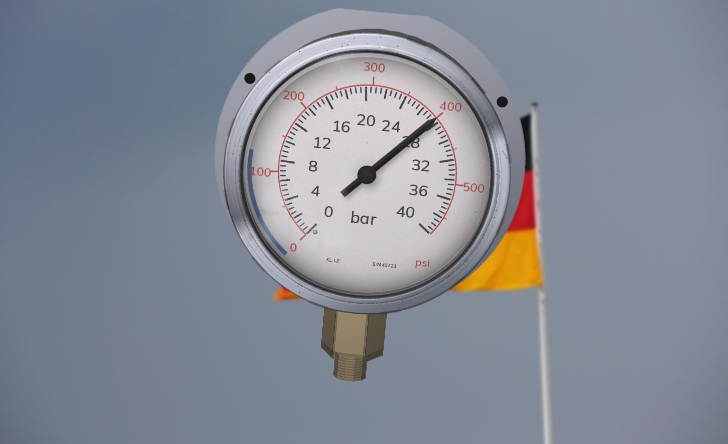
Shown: 27.5 bar
